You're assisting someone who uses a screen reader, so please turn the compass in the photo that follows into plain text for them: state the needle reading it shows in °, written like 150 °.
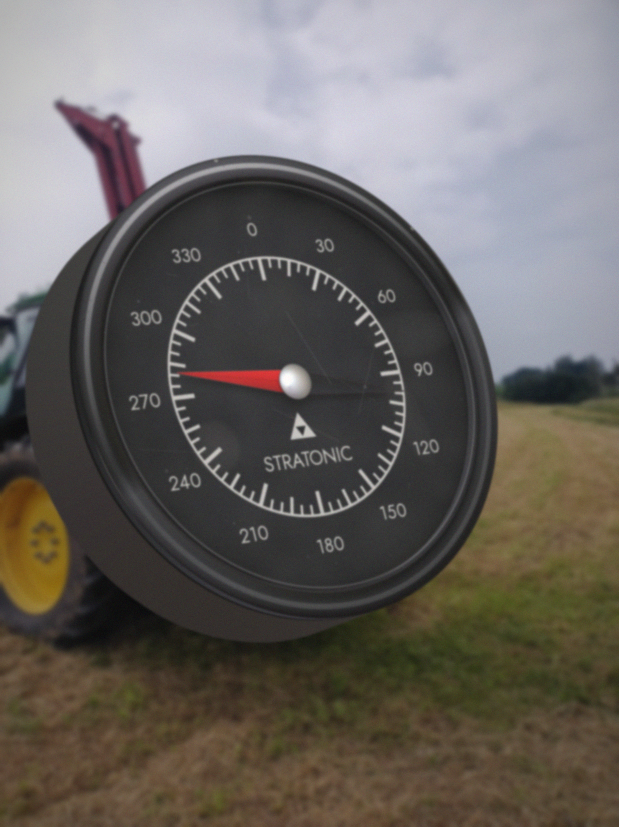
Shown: 280 °
